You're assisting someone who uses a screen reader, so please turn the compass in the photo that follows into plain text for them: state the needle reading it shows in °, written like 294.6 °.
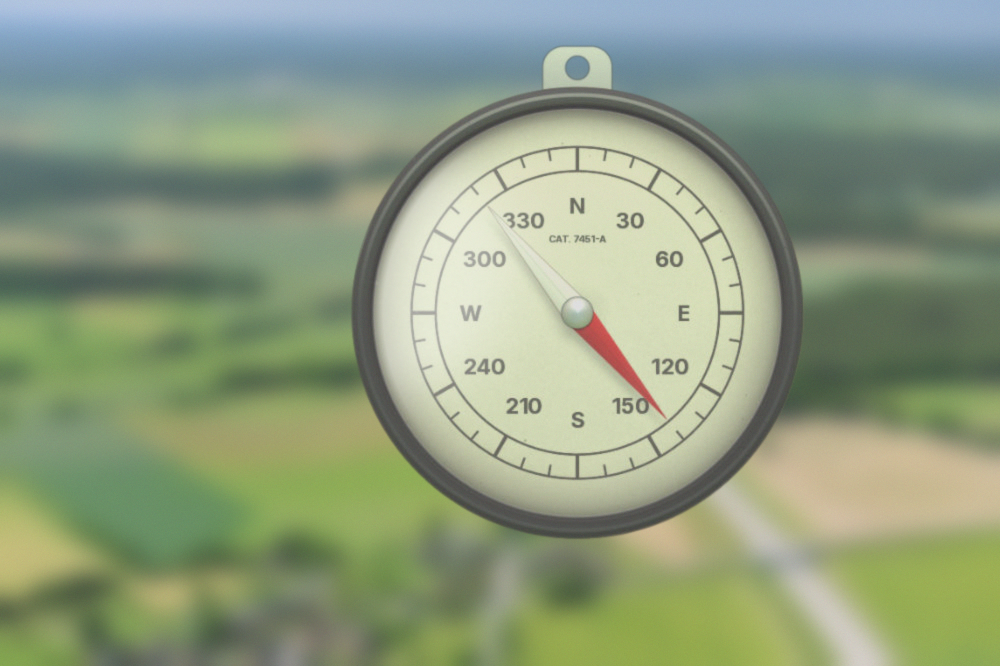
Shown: 140 °
